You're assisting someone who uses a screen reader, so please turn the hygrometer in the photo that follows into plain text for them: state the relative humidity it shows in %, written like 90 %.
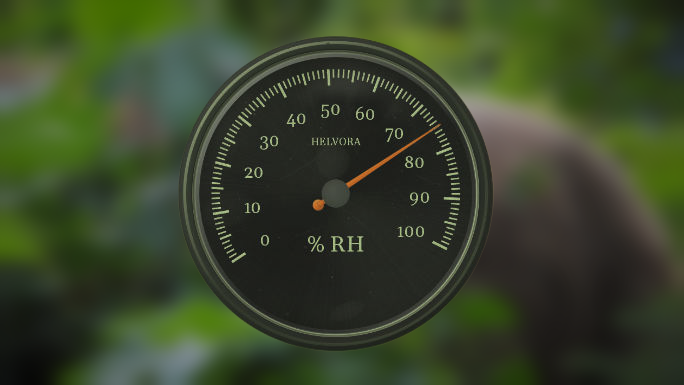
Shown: 75 %
